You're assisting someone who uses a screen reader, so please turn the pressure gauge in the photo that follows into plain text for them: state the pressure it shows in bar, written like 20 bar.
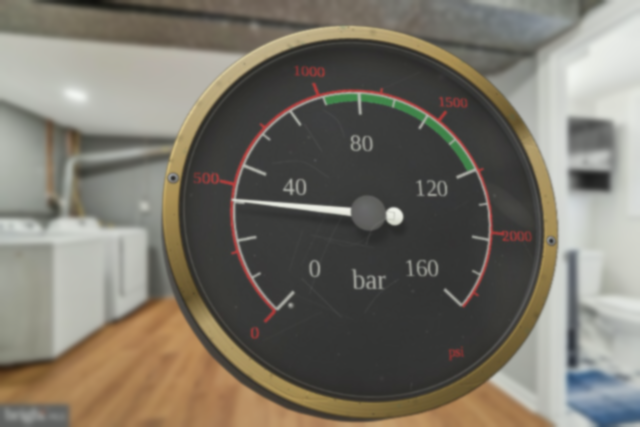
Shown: 30 bar
